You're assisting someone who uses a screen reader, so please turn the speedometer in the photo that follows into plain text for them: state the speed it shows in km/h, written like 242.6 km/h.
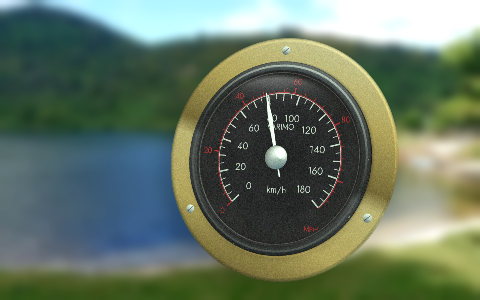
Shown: 80 km/h
